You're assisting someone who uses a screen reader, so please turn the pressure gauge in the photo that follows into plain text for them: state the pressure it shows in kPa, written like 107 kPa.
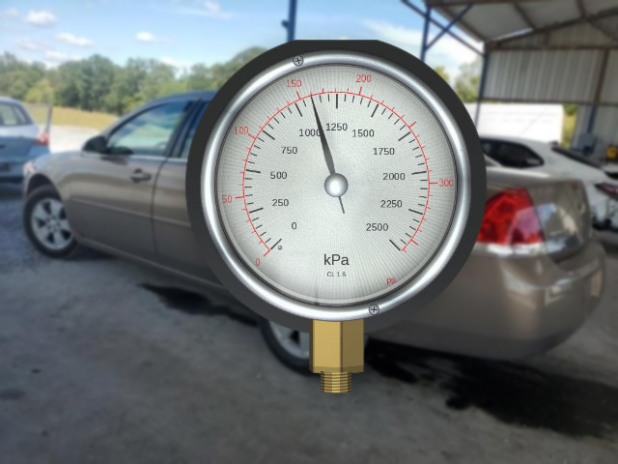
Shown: 1100 kPa
